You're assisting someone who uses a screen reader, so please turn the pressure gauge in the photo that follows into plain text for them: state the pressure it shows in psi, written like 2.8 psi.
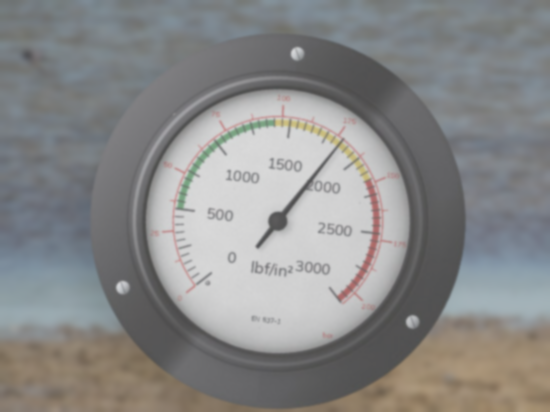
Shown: 1850 psi
